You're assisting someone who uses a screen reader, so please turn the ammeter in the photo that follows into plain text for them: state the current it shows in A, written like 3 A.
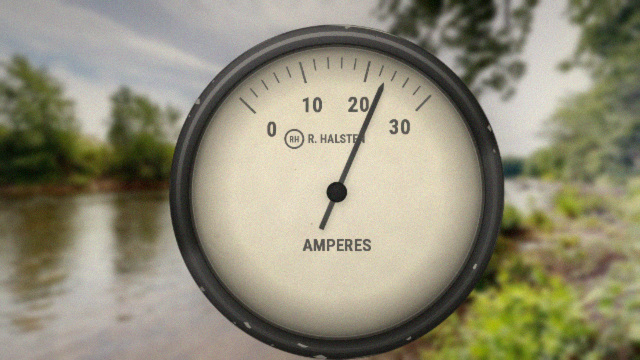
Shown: 23 A
